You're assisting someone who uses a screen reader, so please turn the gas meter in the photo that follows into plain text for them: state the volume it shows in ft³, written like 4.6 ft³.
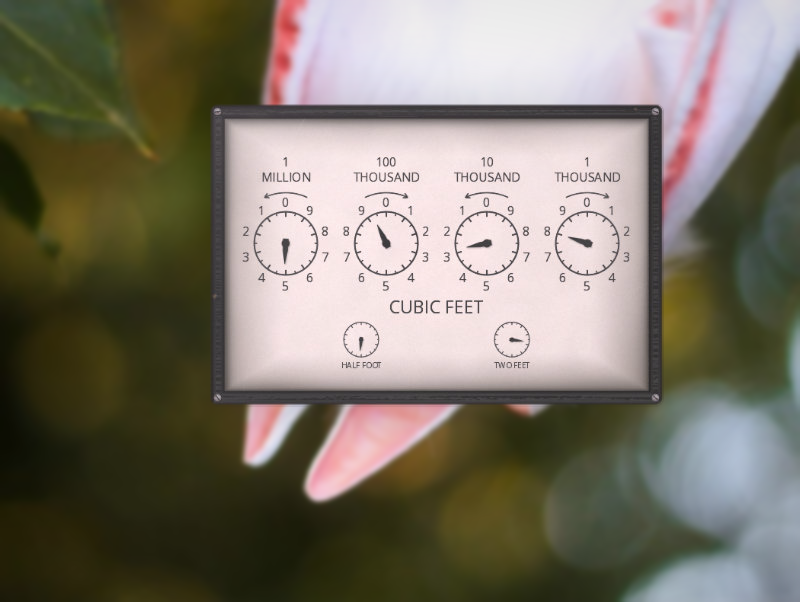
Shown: 492800 ft³
